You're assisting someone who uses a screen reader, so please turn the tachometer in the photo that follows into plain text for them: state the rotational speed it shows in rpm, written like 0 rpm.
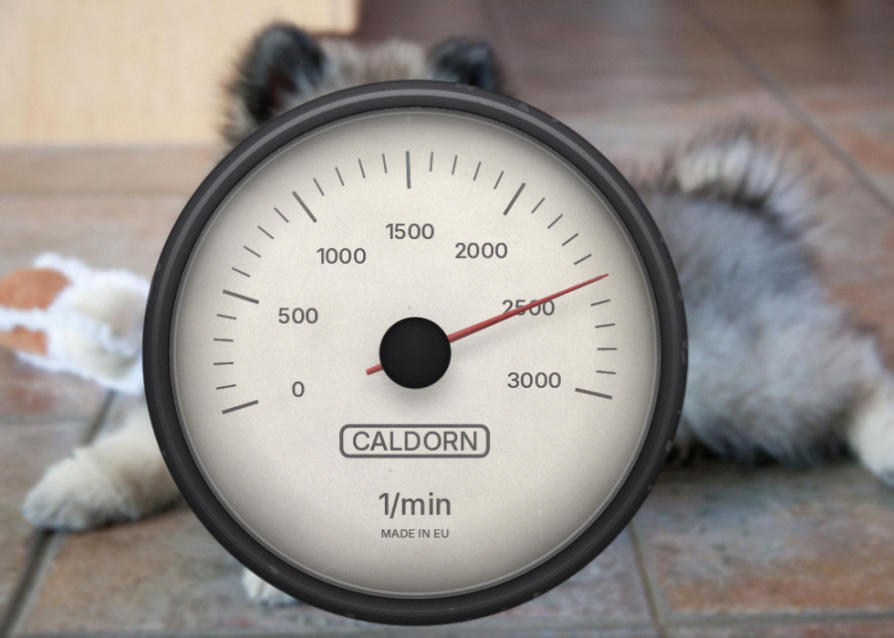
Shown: 2500 rpm
